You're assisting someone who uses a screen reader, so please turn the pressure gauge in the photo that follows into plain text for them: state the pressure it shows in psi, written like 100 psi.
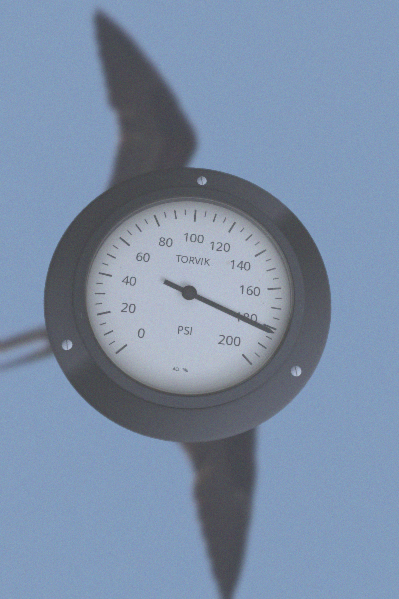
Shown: 182.5 psi
